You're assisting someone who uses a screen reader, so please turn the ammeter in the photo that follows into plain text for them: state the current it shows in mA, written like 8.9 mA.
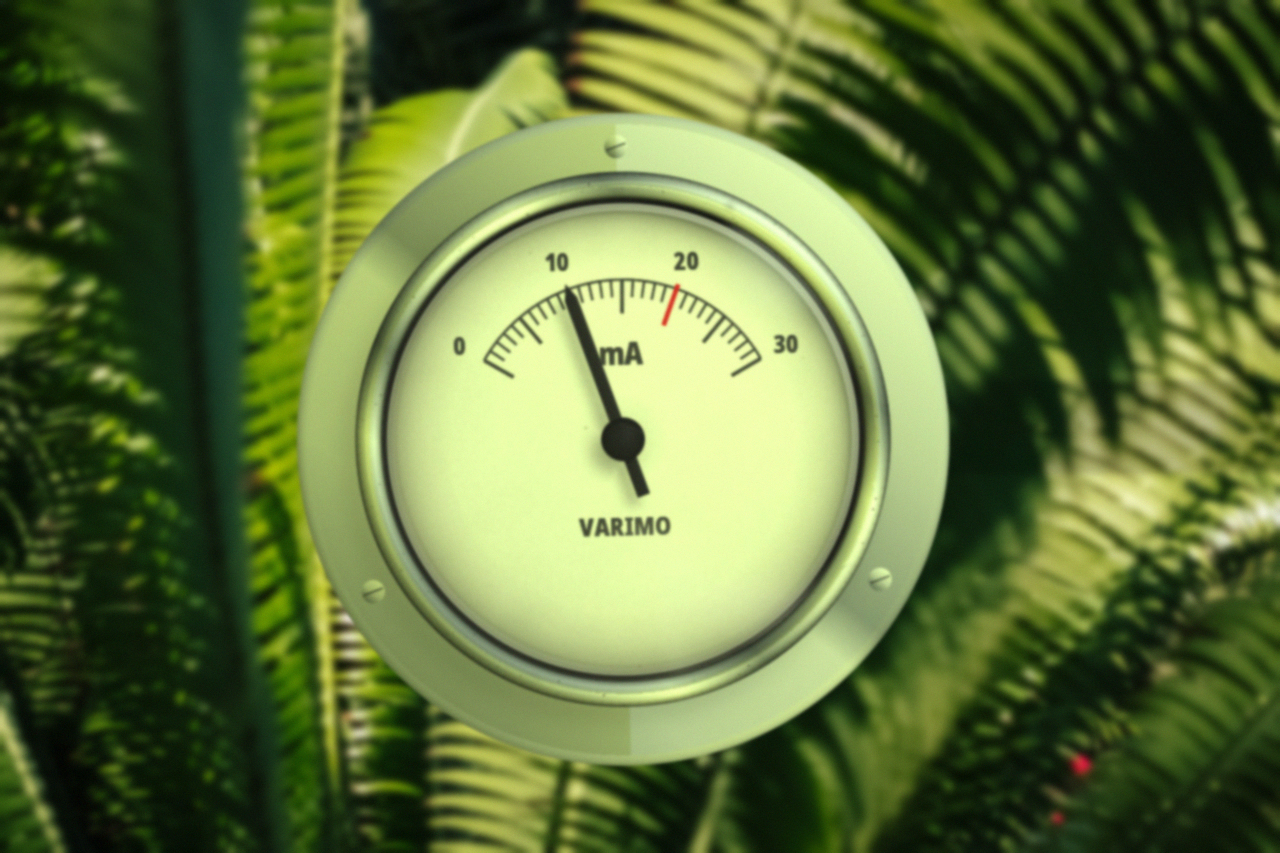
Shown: 10 mA
